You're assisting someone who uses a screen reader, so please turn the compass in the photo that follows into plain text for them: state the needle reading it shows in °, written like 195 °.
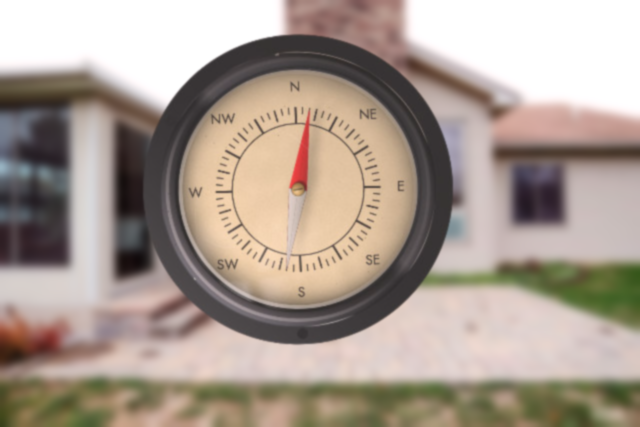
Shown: 10 °
